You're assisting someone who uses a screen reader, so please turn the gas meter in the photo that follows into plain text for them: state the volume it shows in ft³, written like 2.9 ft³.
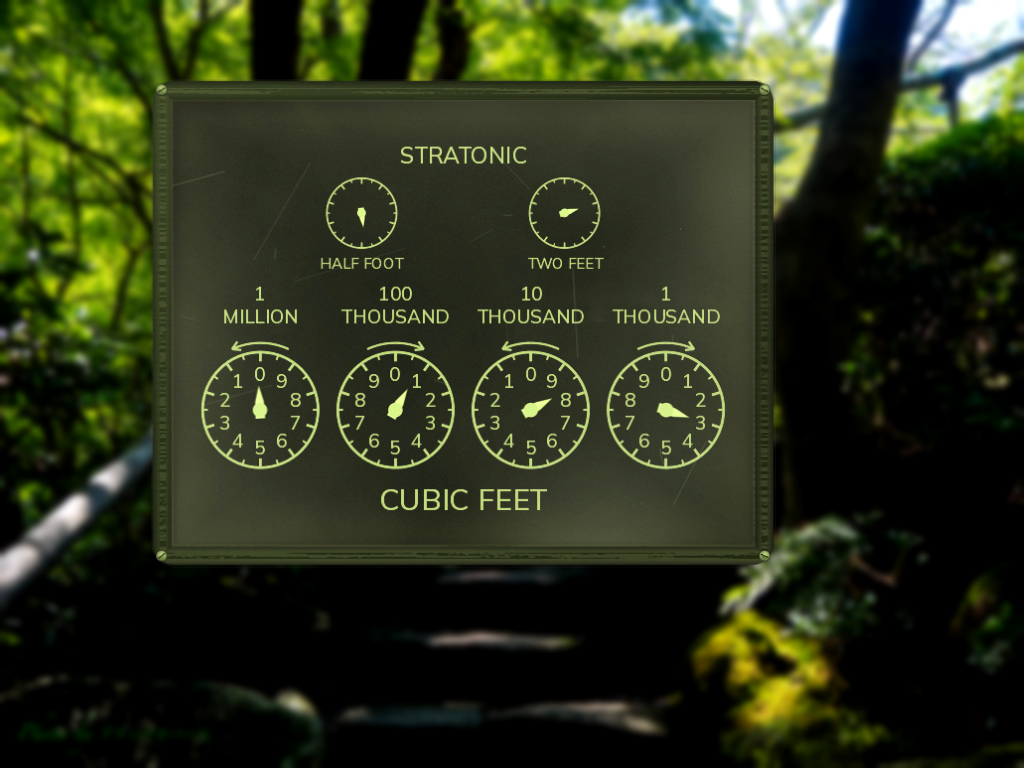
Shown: 8300 ft³
